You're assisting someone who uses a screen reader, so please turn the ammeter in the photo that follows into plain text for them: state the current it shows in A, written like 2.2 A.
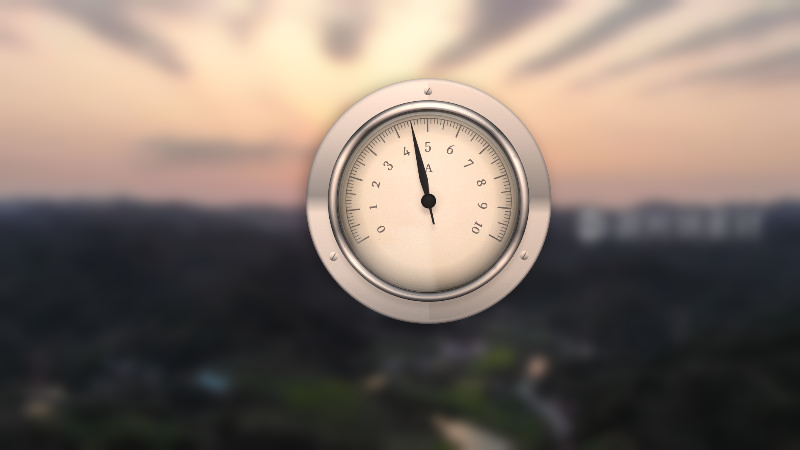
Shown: 4.5 A
